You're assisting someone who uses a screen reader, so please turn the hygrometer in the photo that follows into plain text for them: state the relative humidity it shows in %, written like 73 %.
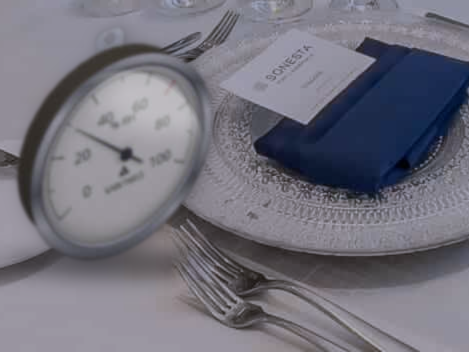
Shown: 30 %
